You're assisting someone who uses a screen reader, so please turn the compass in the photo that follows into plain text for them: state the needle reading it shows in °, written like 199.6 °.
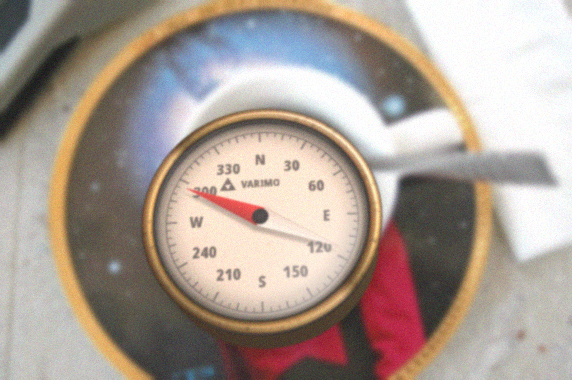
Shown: 295 °
